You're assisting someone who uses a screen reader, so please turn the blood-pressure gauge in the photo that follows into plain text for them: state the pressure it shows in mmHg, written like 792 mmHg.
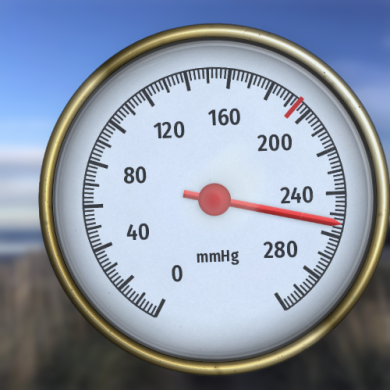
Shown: 254 mmHg
